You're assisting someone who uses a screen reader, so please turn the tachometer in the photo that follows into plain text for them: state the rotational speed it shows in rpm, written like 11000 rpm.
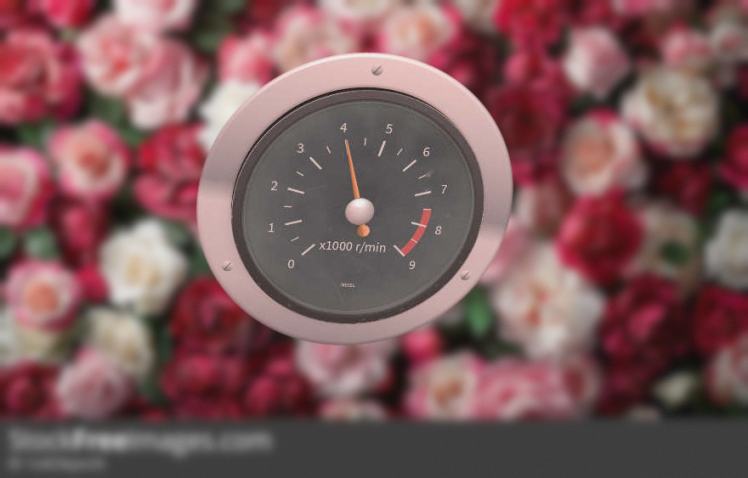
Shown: 4000 rpm
